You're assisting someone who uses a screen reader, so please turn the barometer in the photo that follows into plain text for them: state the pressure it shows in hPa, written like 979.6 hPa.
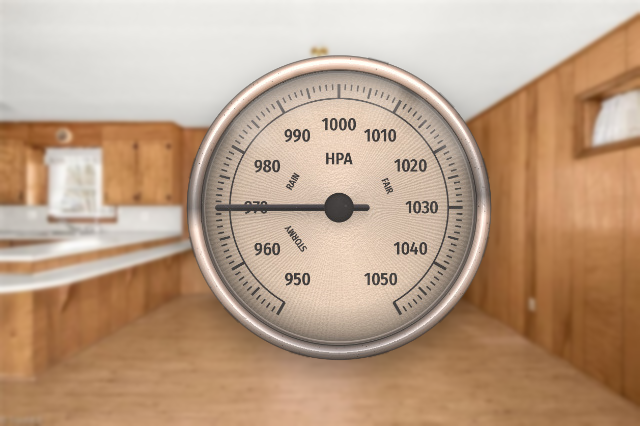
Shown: 970 hPa
